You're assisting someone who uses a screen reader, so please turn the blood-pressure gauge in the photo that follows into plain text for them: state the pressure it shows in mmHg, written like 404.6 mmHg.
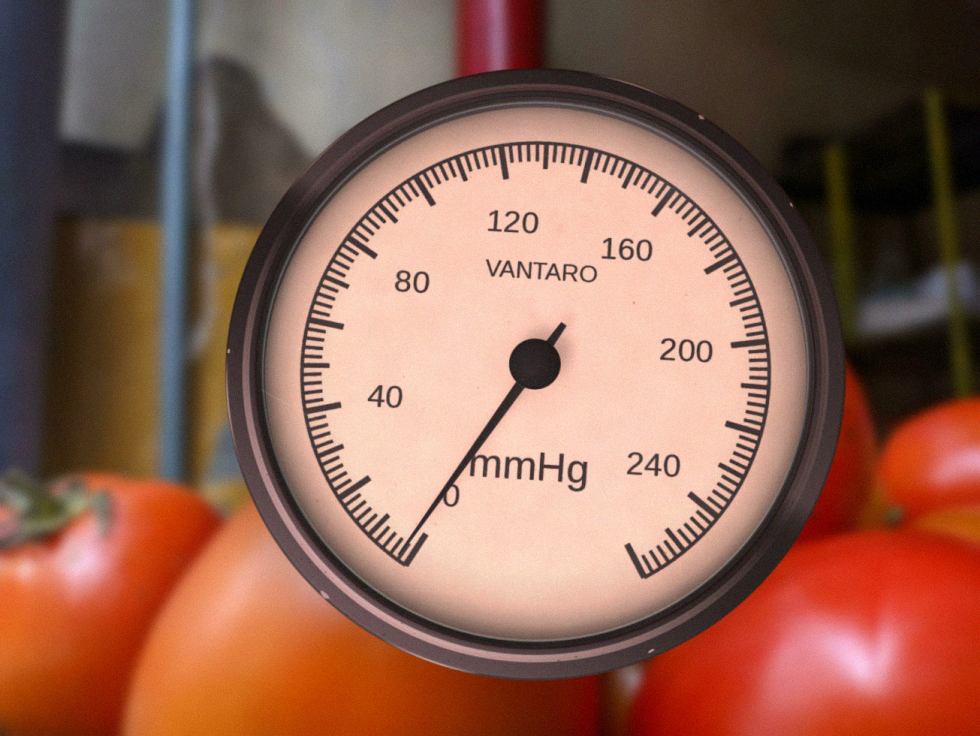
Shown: 2 mmHg
